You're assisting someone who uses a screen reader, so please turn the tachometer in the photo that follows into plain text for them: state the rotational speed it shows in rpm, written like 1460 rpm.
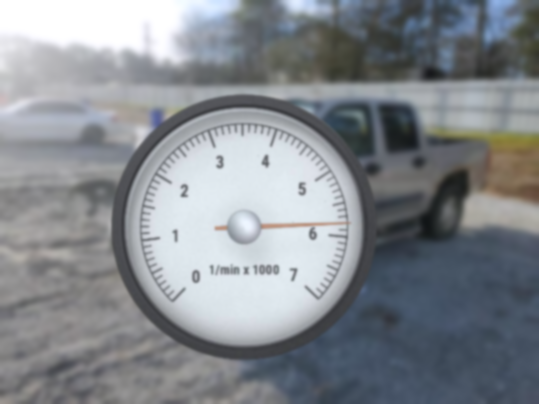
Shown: 5800 rpm
